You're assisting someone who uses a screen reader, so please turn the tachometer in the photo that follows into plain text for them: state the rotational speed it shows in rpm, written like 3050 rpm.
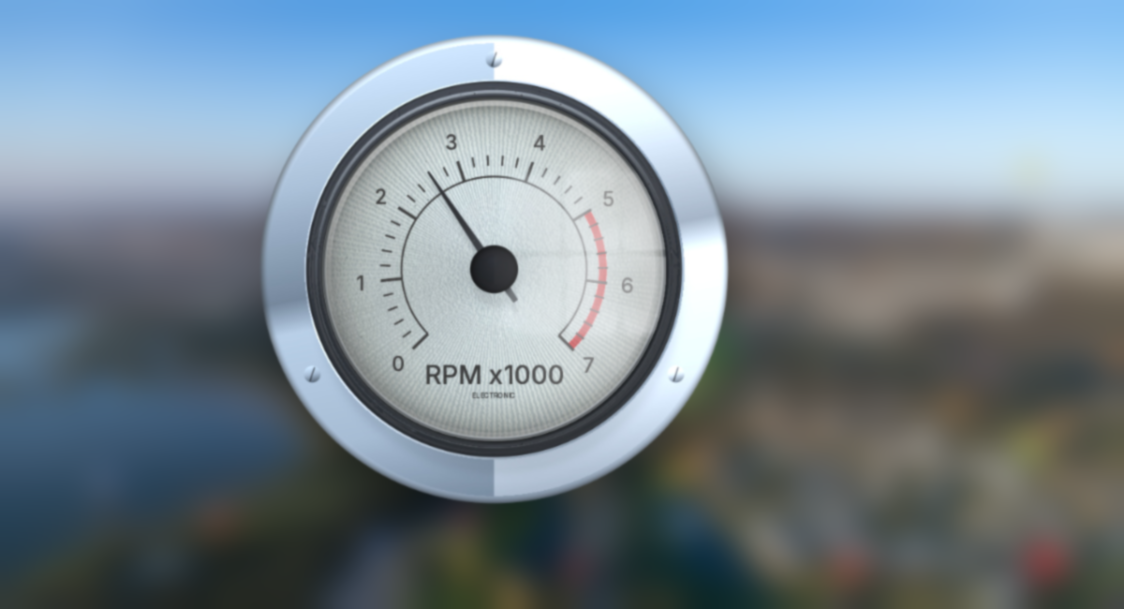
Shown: 2600 rpm
